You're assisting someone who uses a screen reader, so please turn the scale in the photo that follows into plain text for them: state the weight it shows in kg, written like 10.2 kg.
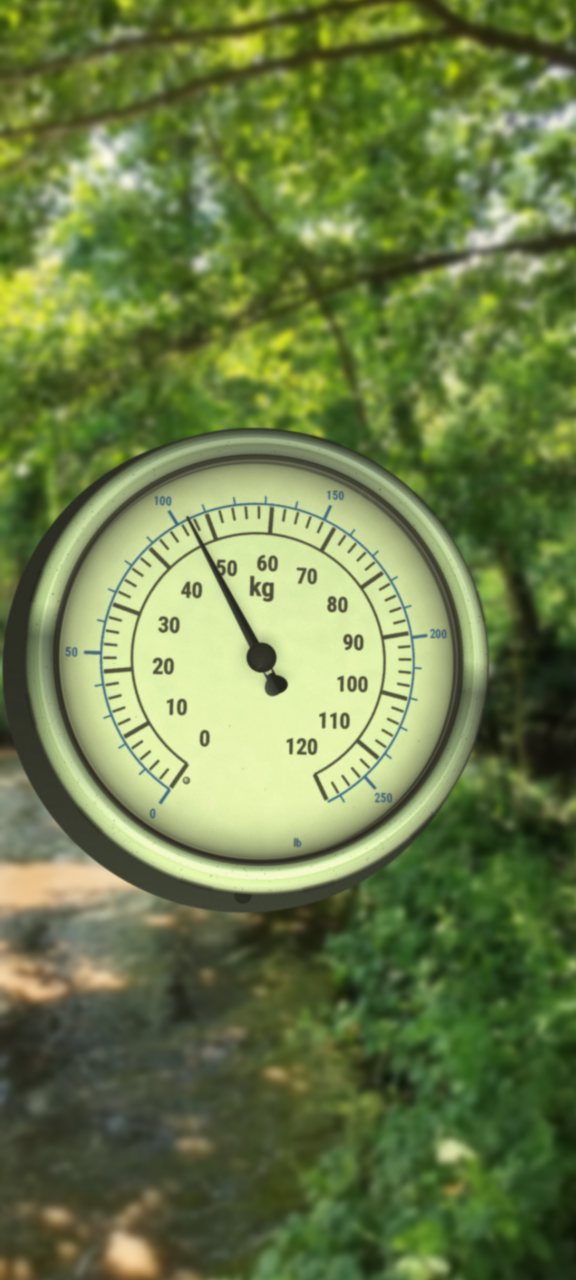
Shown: 47 kg
